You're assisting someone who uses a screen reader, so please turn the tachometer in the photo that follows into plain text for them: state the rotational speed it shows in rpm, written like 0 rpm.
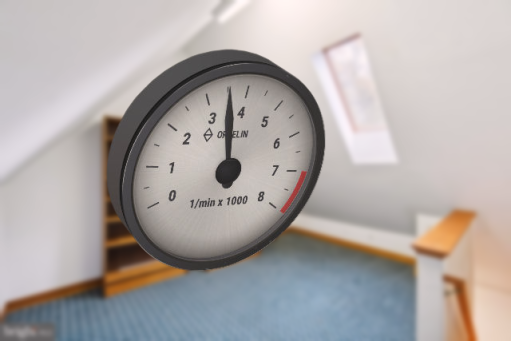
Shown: 3500 rpm
